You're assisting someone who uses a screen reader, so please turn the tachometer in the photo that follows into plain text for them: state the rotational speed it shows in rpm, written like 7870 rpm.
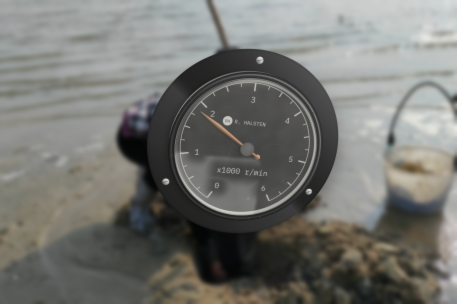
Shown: 1875 rpm
